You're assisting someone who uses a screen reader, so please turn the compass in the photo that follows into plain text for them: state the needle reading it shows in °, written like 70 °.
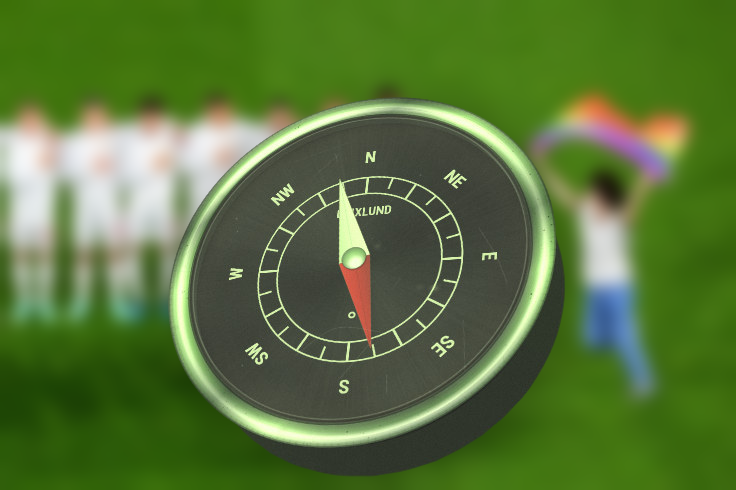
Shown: 165 °
